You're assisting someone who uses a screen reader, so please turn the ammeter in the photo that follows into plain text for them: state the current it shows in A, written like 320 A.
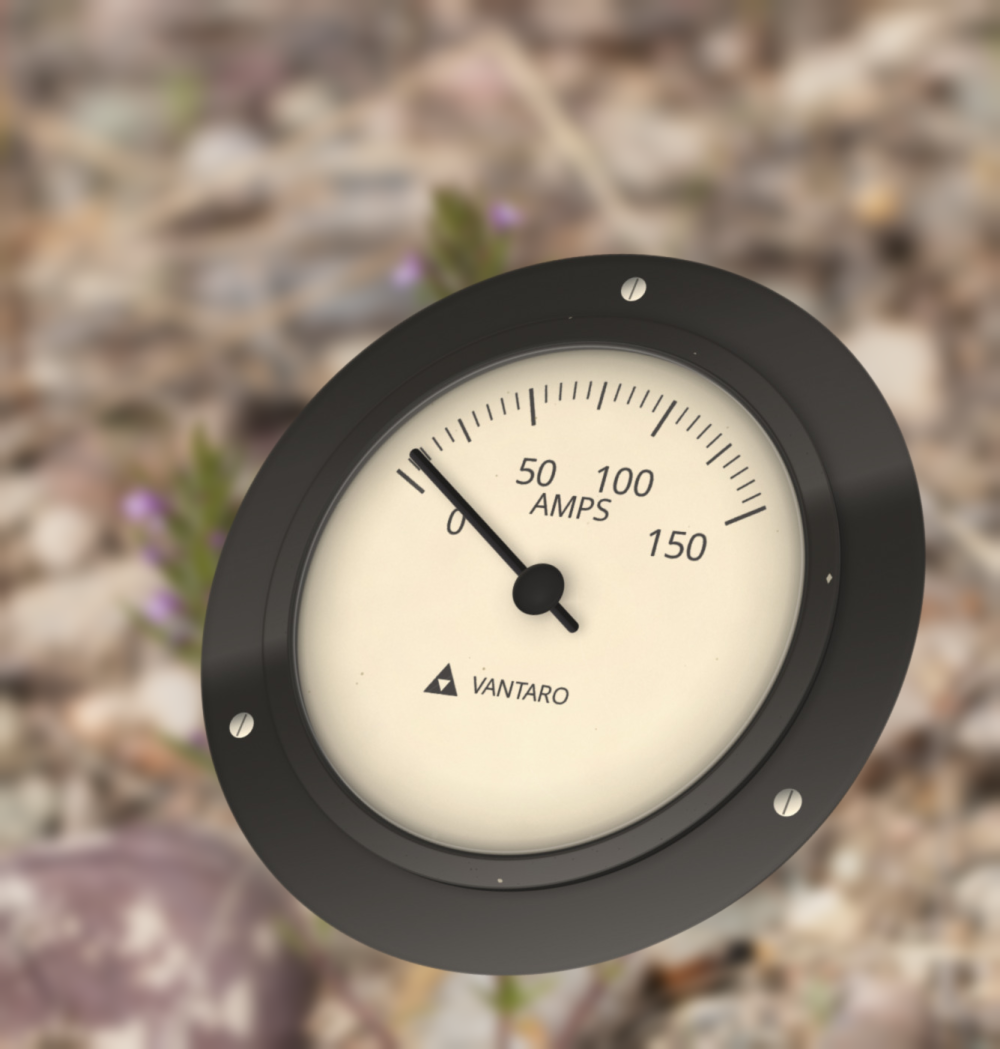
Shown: 7.5 A
